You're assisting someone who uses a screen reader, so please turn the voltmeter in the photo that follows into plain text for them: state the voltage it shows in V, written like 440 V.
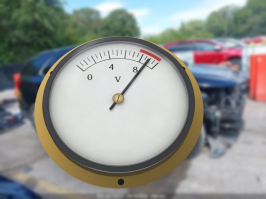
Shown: 9 V
